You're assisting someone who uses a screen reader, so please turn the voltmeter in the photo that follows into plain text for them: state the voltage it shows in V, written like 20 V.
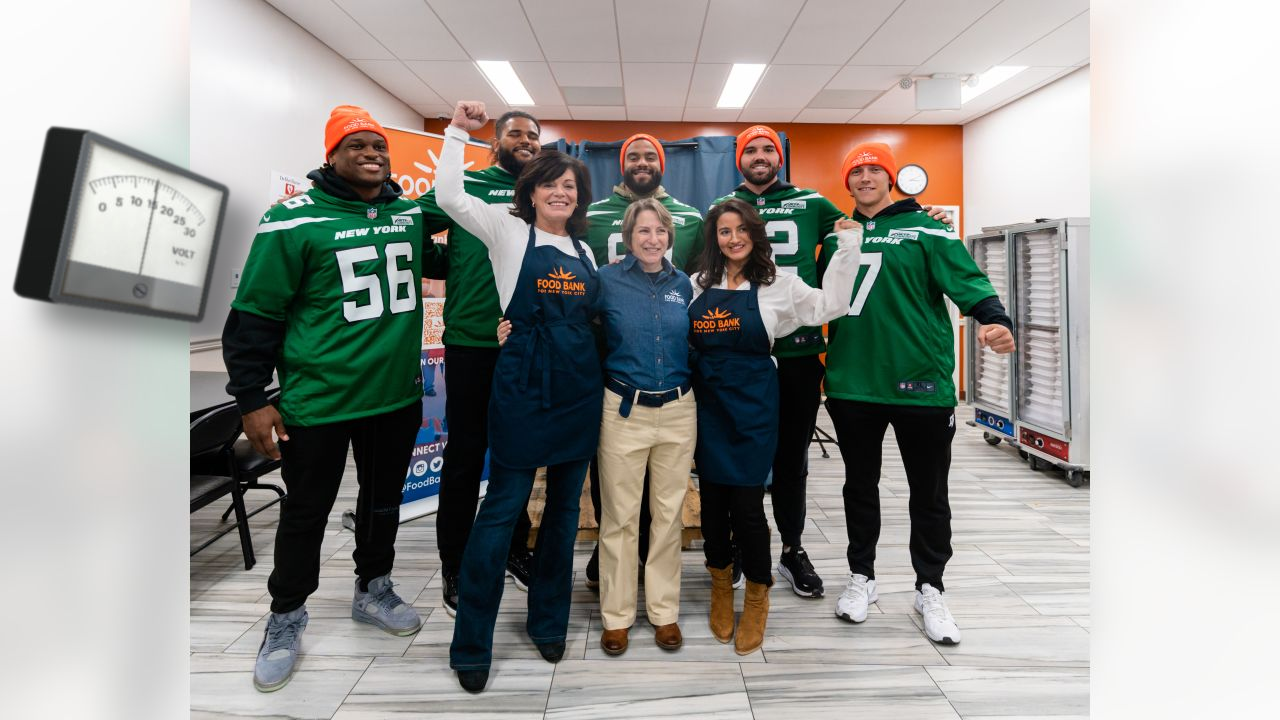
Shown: 15 V
